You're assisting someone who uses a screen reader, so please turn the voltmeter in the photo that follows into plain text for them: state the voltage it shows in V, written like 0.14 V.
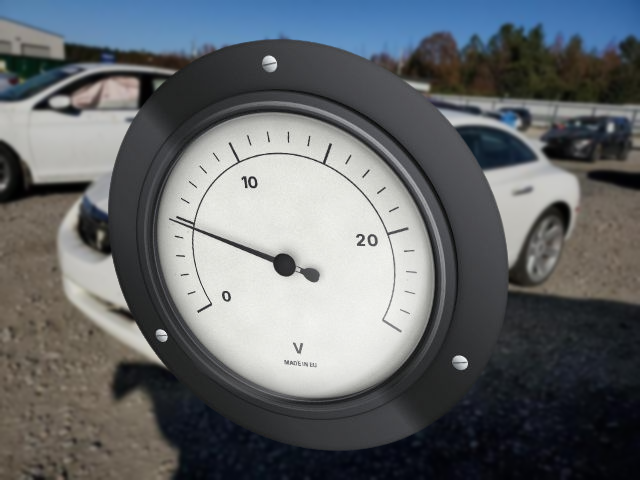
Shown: 5 V
